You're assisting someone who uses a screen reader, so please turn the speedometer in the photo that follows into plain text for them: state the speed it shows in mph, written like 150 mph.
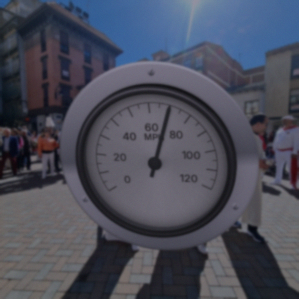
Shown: 70 mph
